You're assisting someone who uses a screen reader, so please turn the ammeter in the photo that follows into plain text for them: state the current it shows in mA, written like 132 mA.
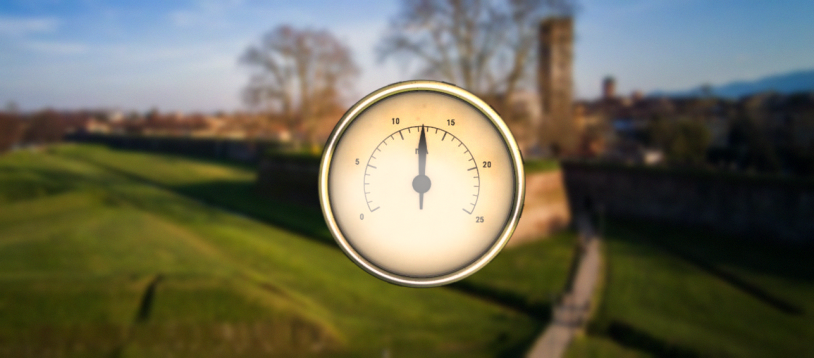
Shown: 12.5 mA
